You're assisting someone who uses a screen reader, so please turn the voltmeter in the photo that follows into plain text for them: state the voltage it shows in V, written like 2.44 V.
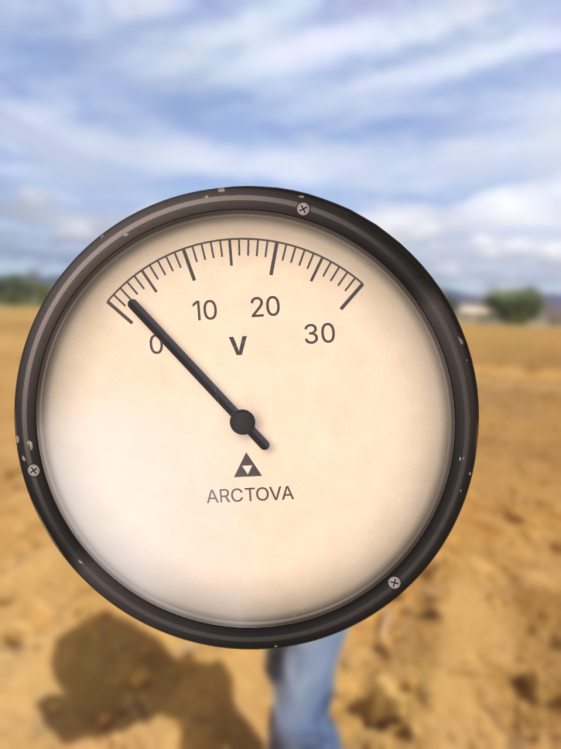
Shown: 2 V
